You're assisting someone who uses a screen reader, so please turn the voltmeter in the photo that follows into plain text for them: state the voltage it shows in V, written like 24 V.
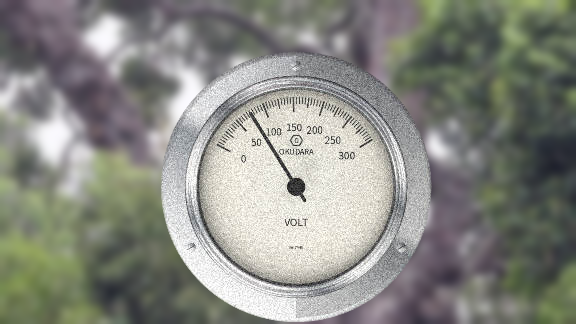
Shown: 75 V
